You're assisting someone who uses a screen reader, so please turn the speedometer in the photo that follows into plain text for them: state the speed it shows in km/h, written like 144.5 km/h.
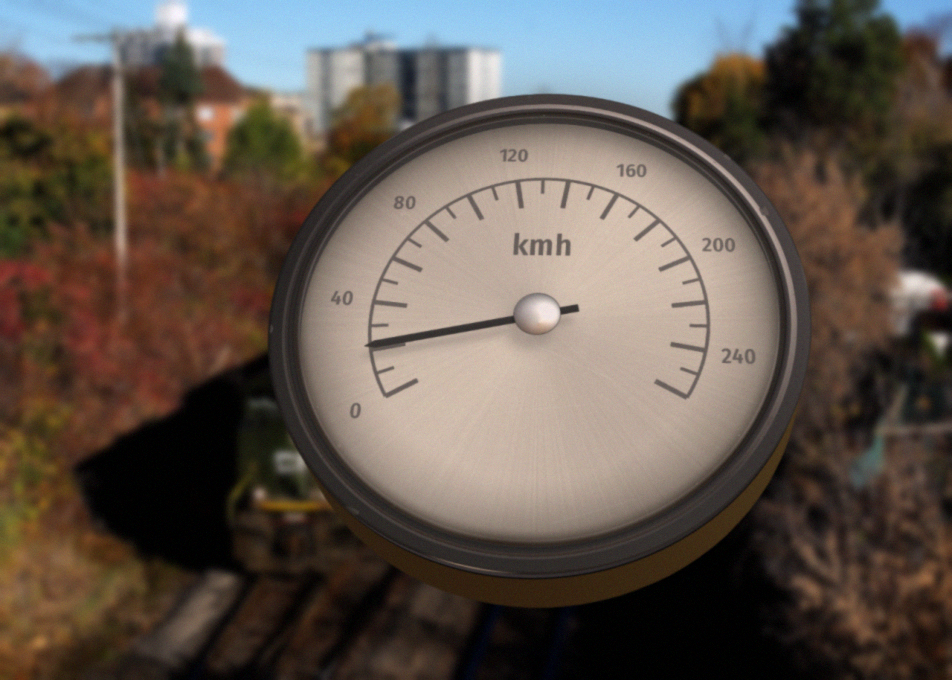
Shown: 20 km/h
